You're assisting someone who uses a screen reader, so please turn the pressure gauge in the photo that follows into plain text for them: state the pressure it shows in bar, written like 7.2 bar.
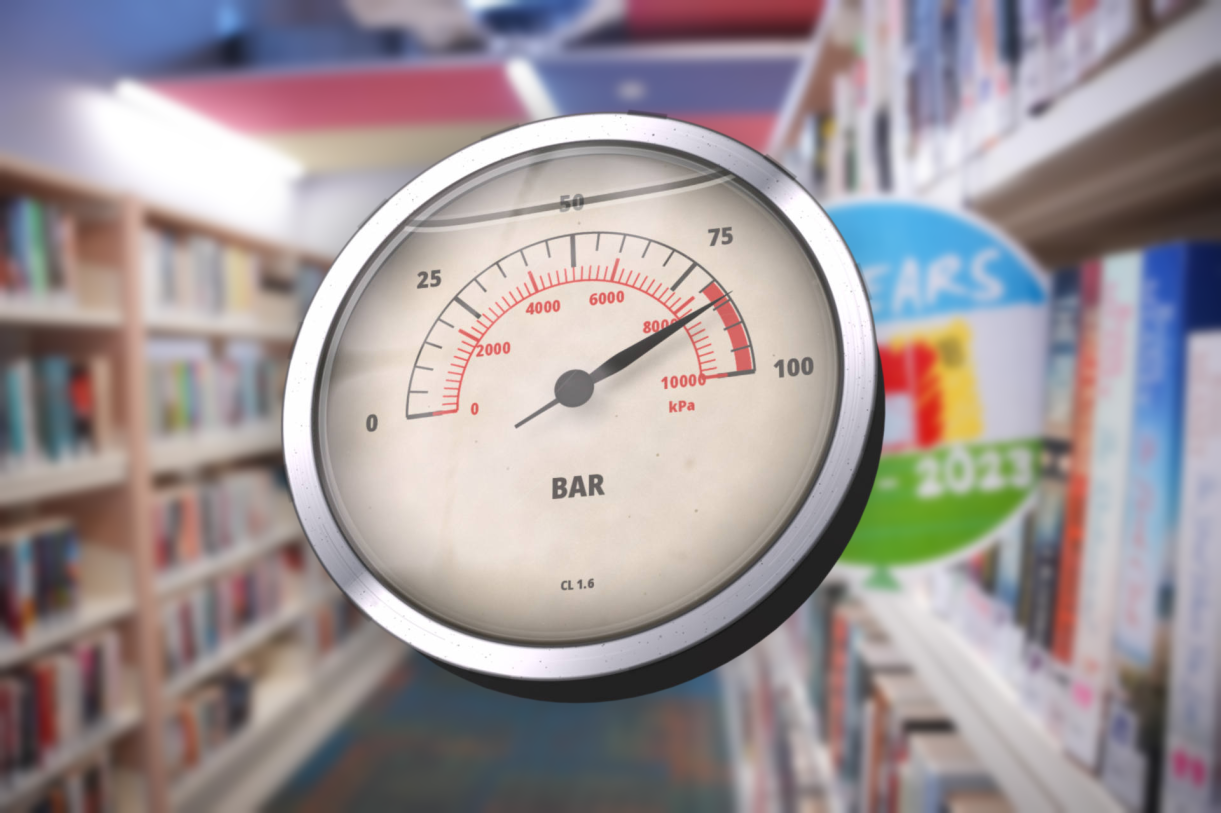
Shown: 85 bar
